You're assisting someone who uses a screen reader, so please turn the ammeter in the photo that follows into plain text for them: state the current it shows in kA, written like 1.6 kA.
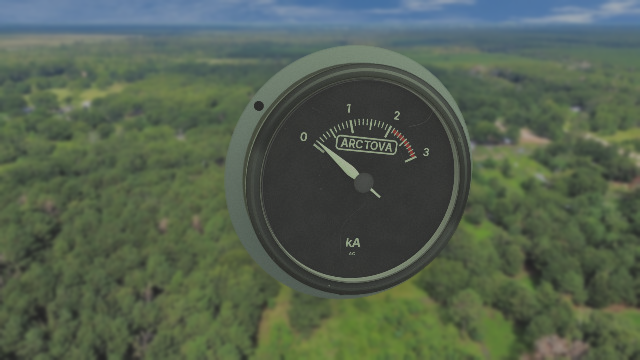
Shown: 0.1 kA
